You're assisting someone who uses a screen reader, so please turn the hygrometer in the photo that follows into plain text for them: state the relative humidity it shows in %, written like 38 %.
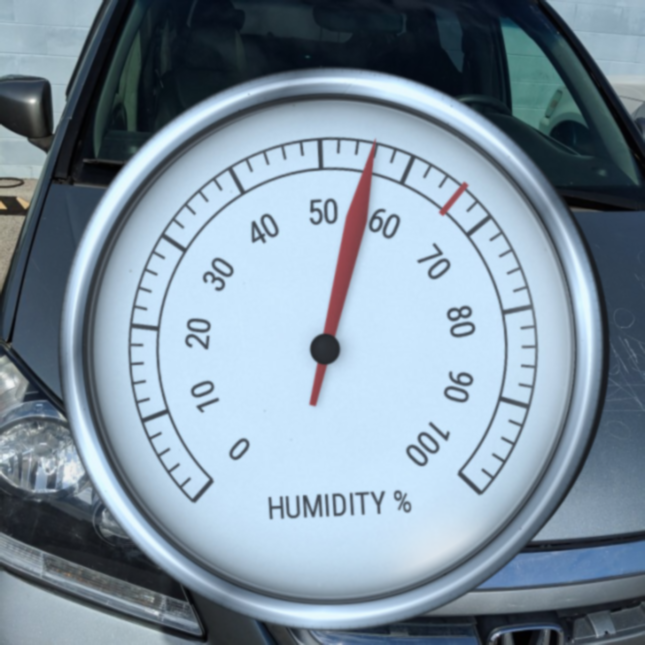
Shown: 56 %
